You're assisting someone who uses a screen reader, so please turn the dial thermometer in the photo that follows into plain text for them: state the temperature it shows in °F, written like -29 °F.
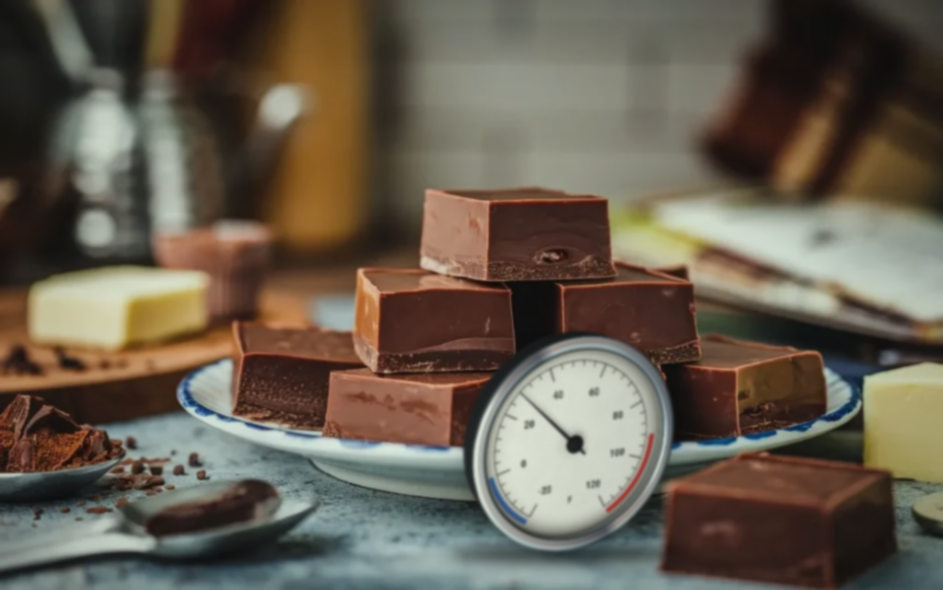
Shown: 28 °F
